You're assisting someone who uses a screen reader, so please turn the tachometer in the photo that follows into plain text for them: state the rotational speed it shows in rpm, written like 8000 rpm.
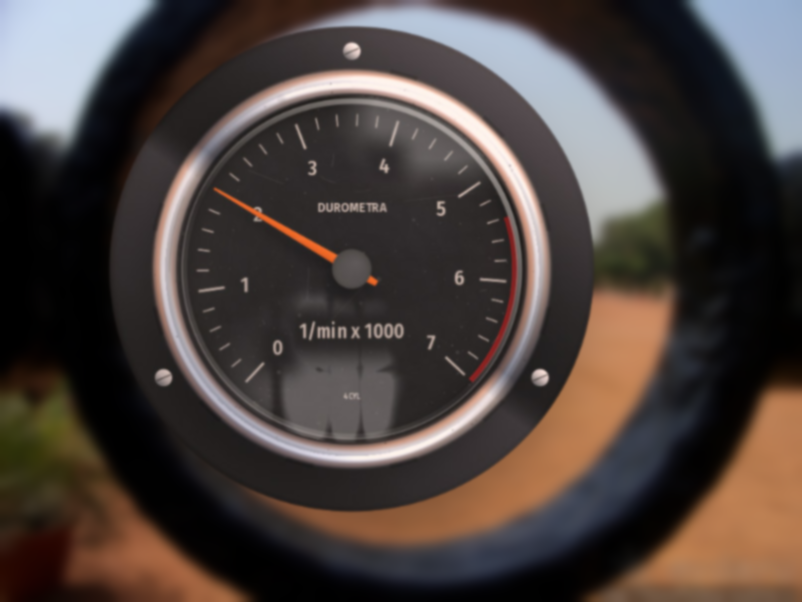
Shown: 2000 rpm
